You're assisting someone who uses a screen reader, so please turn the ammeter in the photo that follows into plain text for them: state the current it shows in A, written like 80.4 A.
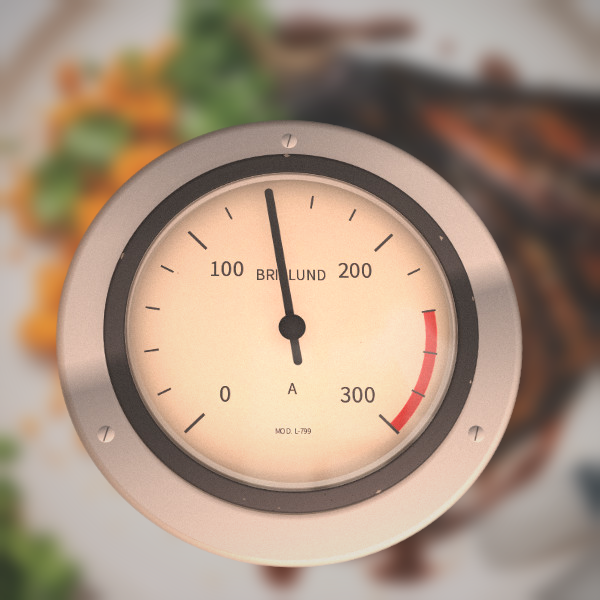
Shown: 140 A
